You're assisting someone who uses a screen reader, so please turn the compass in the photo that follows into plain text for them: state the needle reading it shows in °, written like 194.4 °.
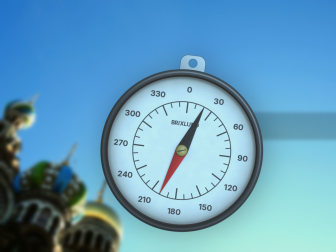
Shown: 200 °
